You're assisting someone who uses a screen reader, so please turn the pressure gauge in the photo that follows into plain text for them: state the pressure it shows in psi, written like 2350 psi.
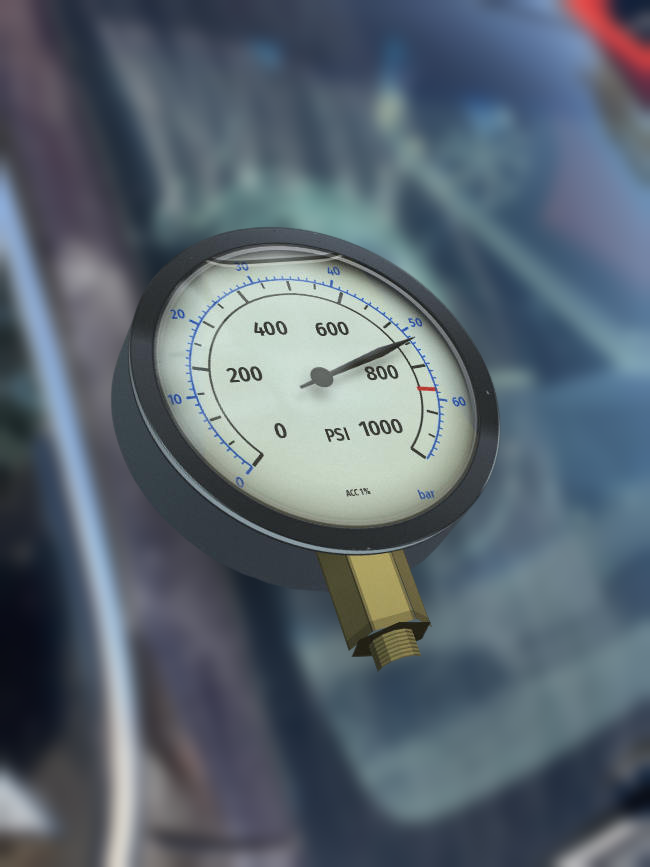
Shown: 750 psi
